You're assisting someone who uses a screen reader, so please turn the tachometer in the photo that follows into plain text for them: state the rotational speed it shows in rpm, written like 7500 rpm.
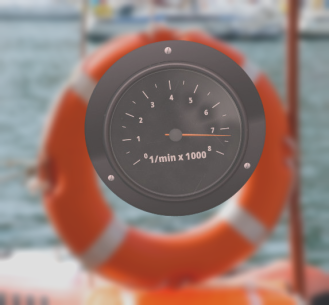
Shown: 7250 rpm
